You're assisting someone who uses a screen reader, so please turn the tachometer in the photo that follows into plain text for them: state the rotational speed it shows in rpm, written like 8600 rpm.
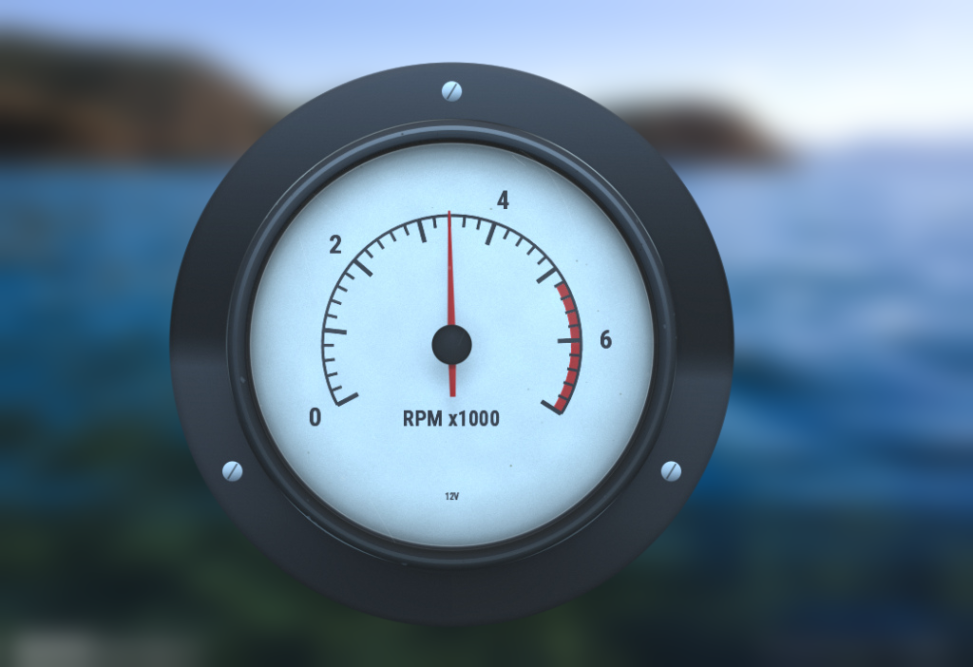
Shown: 3400 rpm
